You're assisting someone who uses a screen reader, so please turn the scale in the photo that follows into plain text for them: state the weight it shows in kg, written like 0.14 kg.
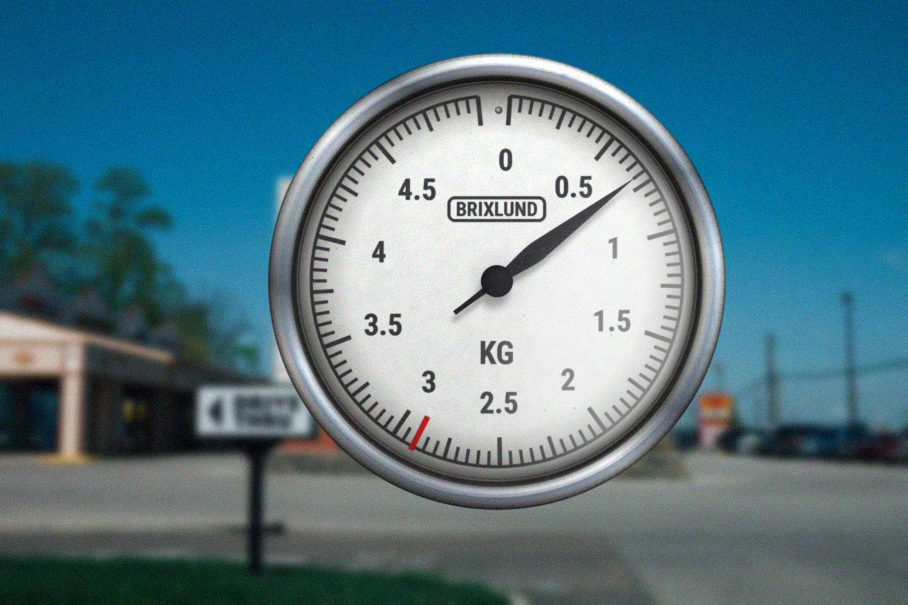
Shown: 0.7 kg
